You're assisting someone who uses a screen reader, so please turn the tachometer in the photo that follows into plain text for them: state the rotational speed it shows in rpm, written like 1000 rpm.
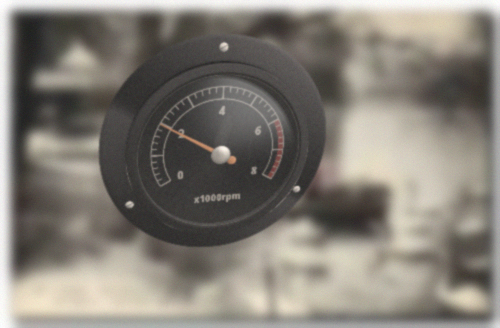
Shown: 2000 rpm
